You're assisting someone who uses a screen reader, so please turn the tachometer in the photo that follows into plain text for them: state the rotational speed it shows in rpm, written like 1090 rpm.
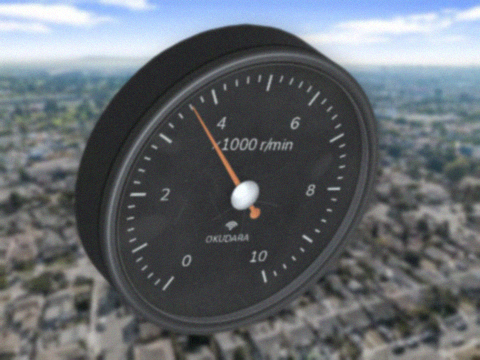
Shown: 3600 rpm
